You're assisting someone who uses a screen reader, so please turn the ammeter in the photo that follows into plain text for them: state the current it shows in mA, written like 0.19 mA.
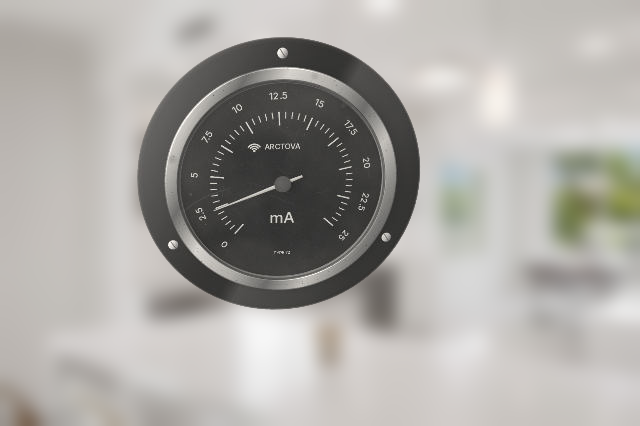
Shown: 2.5 mA
